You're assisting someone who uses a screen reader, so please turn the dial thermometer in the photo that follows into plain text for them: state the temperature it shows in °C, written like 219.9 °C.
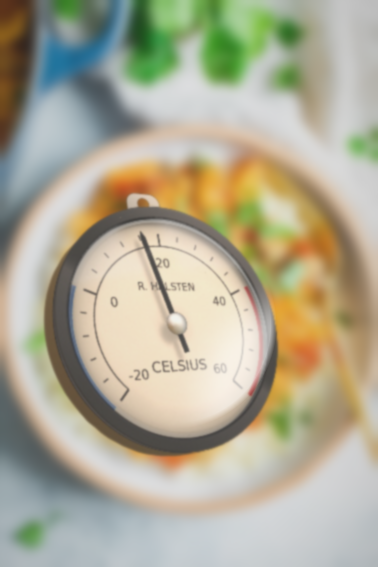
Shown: 16 °C
